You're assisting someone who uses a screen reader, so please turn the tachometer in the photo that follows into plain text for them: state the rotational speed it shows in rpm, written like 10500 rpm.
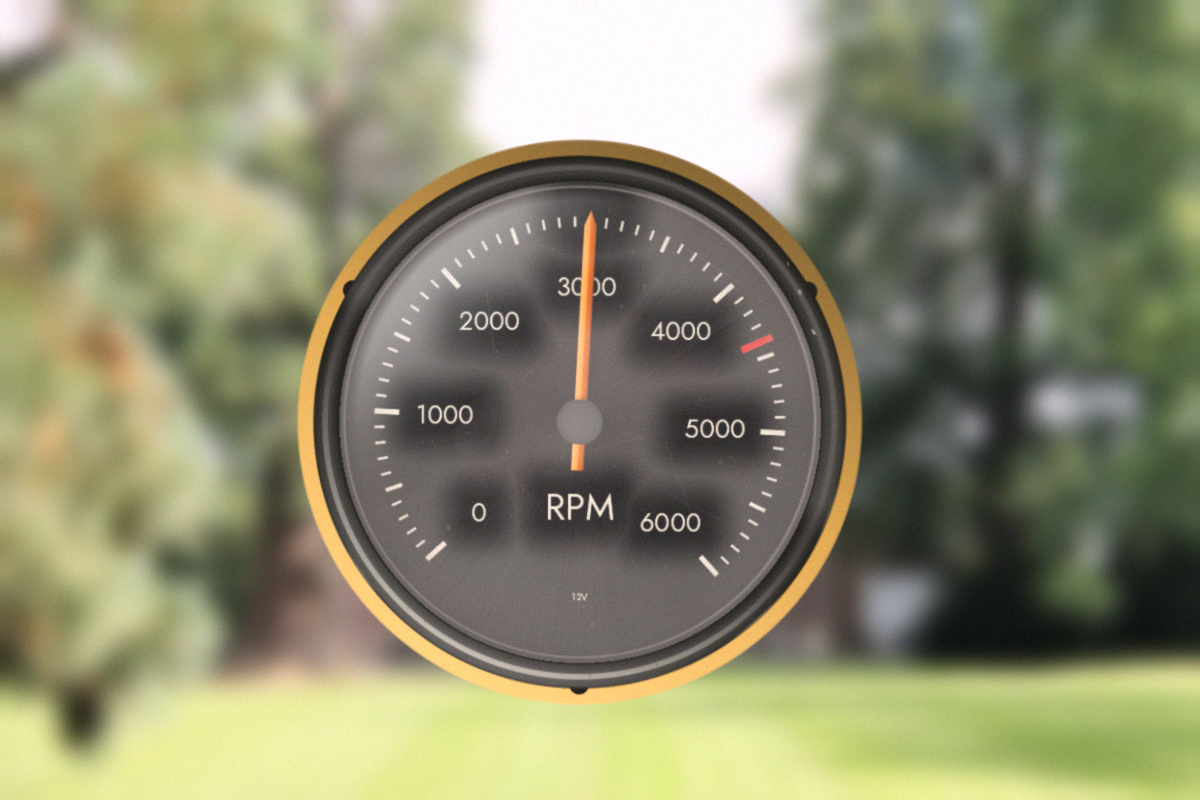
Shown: 3000 rpm
